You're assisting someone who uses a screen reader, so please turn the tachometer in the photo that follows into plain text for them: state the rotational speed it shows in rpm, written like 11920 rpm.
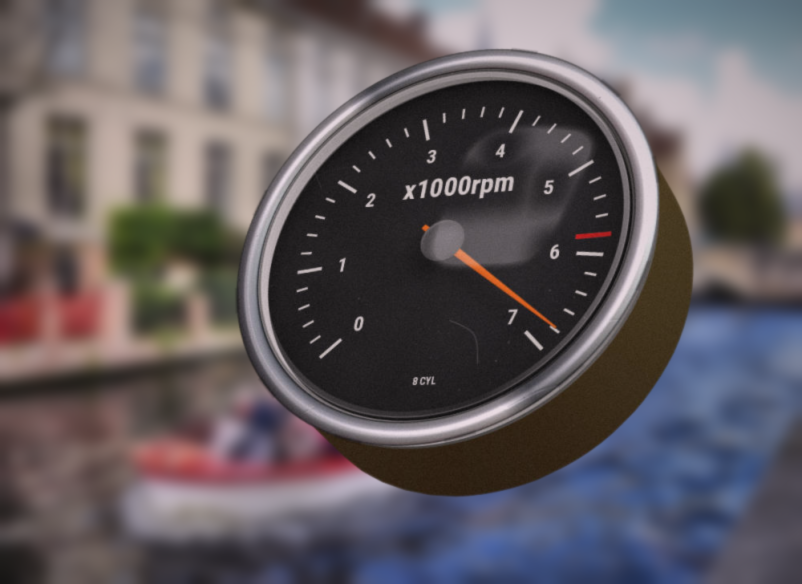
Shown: 6800 rpm
